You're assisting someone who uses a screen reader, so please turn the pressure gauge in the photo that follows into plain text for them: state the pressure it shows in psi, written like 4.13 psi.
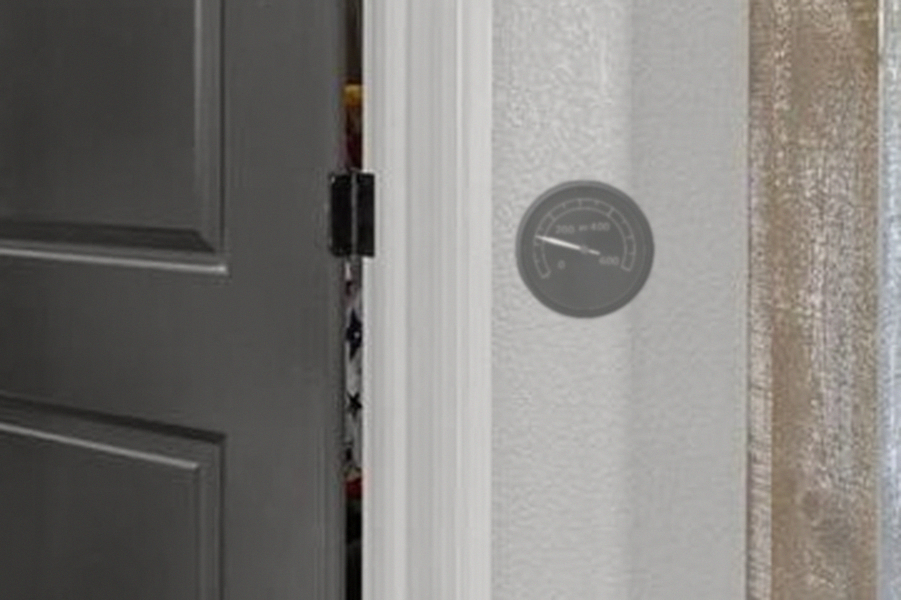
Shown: 125 psi
